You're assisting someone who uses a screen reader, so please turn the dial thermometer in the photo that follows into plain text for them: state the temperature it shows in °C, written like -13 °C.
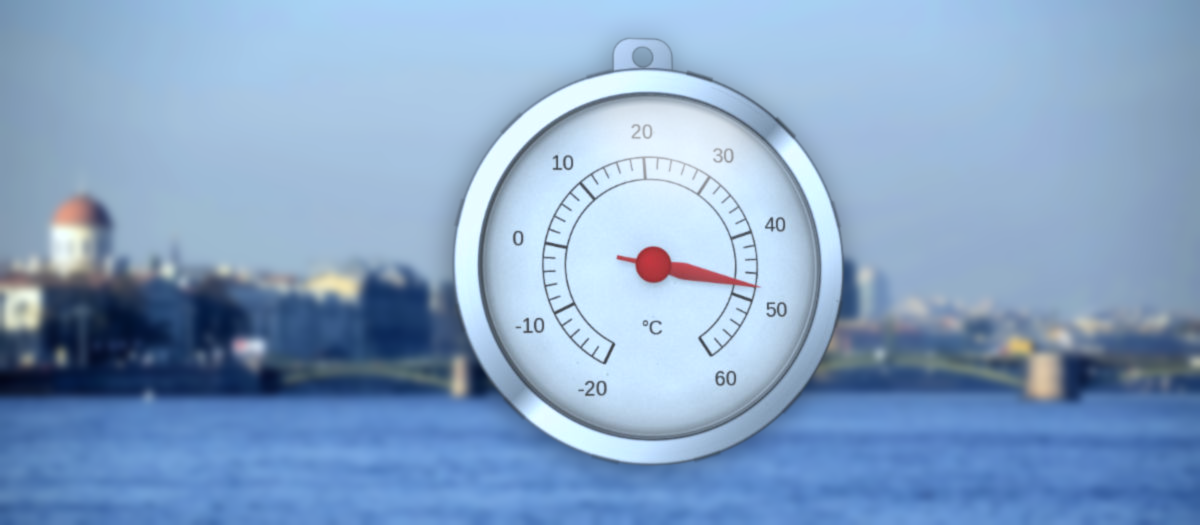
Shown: 48 °C
